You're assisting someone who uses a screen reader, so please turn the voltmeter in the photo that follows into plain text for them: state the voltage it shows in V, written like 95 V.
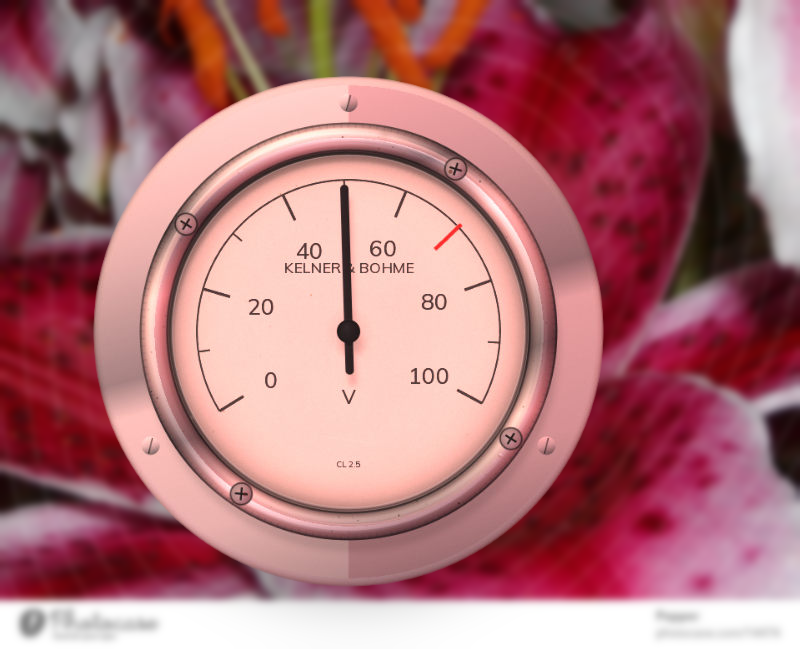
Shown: 50 V
